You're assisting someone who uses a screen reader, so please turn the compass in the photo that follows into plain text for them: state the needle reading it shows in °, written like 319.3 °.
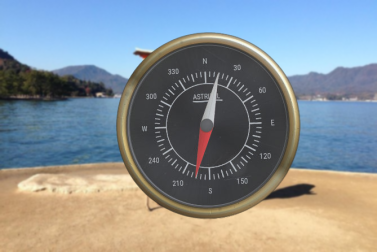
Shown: 195 °
